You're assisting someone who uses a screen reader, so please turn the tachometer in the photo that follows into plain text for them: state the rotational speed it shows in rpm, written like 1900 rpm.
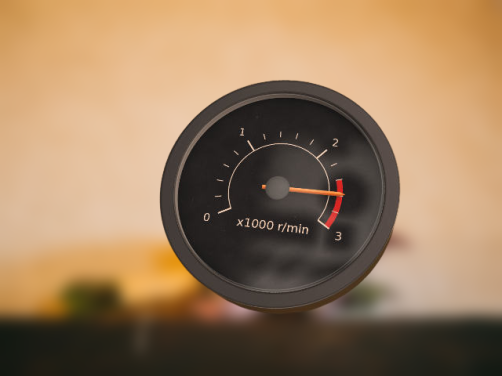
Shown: 2600 rpm
